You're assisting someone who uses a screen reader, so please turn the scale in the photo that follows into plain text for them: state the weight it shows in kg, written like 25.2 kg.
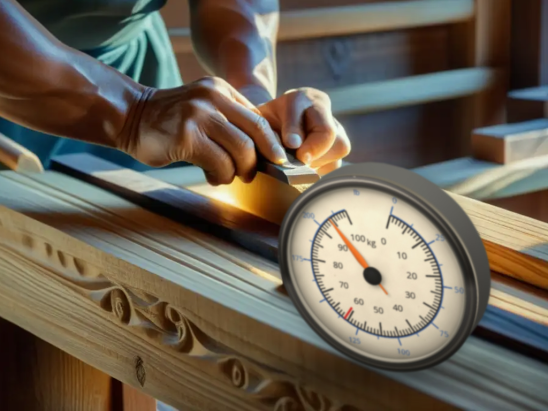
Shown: 95 kg
